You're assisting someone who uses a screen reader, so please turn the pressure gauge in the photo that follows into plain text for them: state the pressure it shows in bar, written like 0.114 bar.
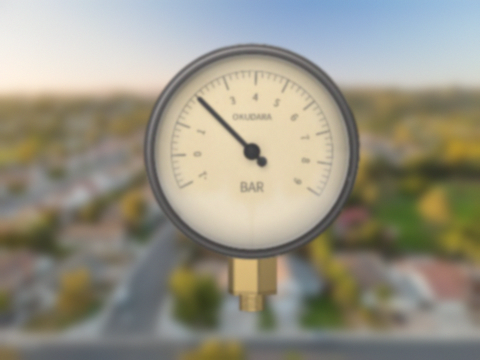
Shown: 2 bar
